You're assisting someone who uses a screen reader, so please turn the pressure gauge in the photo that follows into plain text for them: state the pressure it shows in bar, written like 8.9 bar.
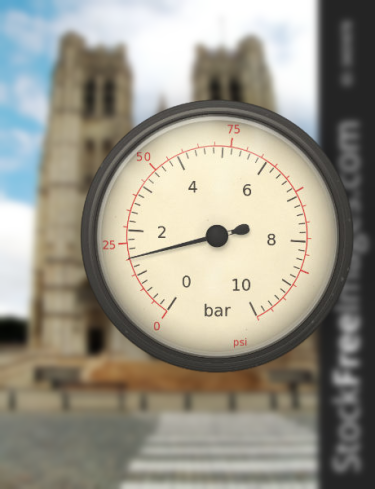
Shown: 1.4 bar
